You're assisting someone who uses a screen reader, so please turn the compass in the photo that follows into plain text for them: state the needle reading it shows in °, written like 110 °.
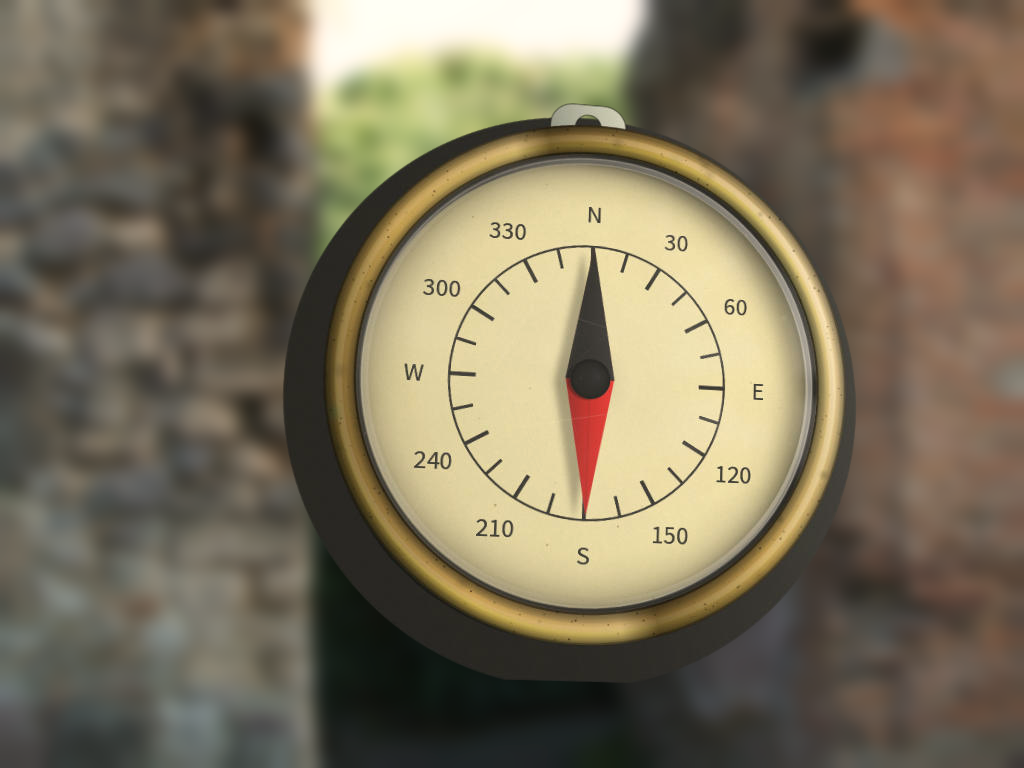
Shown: 180 °
